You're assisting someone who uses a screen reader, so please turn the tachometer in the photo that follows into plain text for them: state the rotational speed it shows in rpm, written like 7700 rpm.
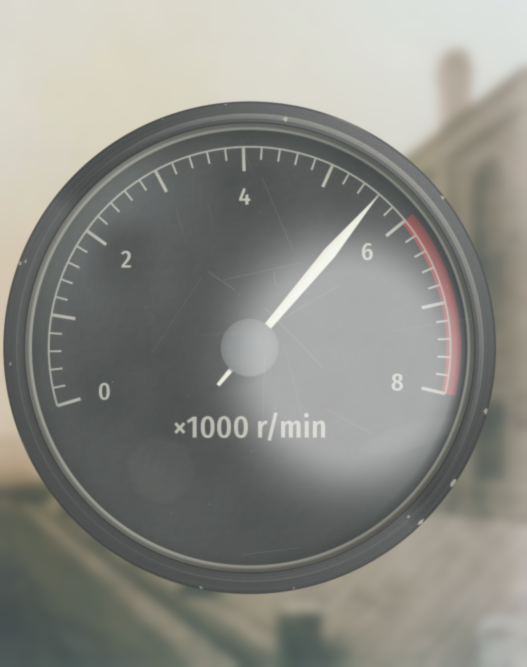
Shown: 5600 rpm
